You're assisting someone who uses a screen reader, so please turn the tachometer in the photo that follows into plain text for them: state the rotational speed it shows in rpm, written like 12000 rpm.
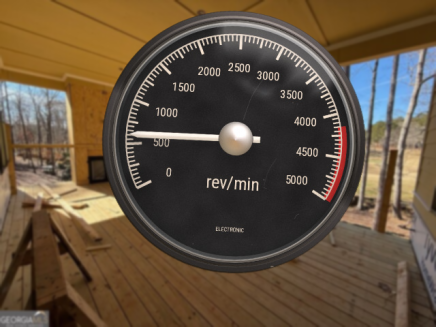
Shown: 600 rpm
